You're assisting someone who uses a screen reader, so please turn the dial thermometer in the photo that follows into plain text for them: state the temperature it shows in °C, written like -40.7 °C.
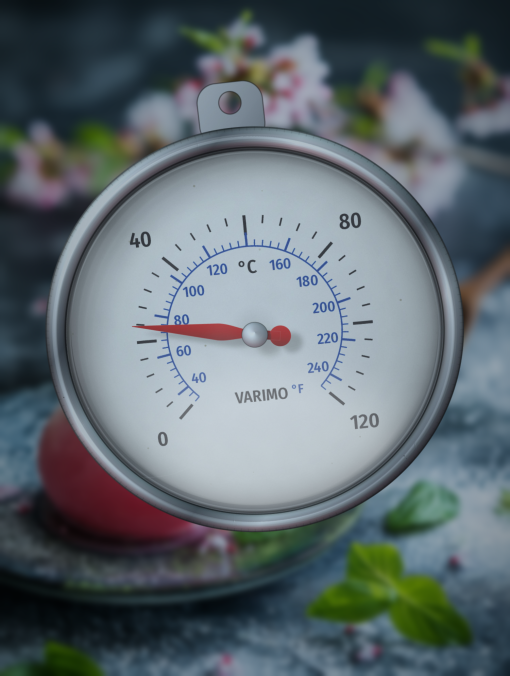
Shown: 24 °C
